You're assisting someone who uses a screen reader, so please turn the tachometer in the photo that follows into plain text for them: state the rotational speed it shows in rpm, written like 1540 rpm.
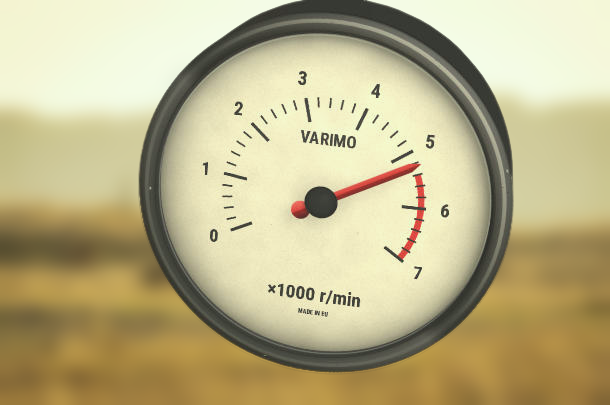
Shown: 5200 rpm
